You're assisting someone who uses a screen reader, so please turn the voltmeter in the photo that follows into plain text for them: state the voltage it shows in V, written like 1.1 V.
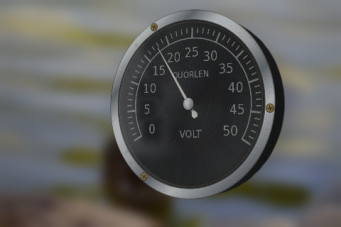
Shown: 18 V
